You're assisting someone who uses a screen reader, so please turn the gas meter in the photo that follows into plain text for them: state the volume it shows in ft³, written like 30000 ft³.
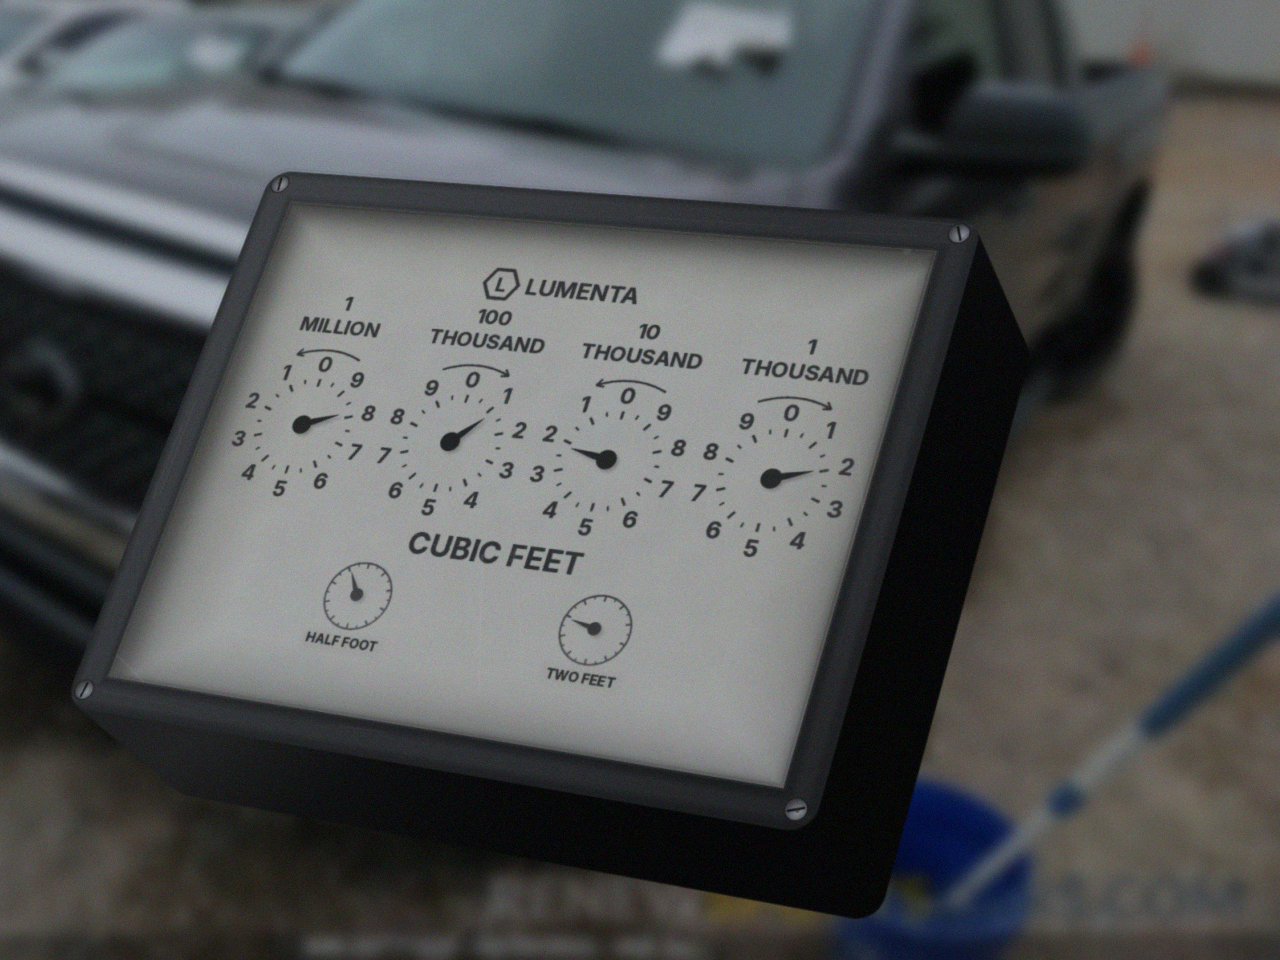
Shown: 812200 ft³
